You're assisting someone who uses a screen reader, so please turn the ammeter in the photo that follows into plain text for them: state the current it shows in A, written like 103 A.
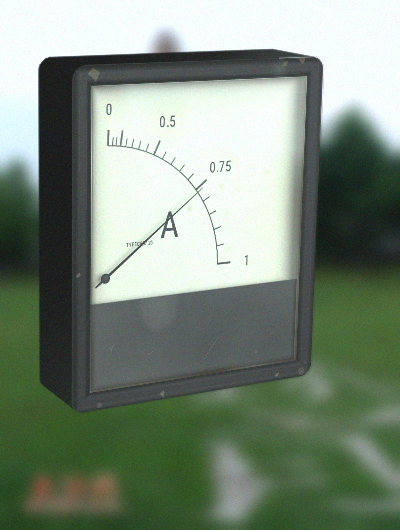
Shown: 0.75 A
